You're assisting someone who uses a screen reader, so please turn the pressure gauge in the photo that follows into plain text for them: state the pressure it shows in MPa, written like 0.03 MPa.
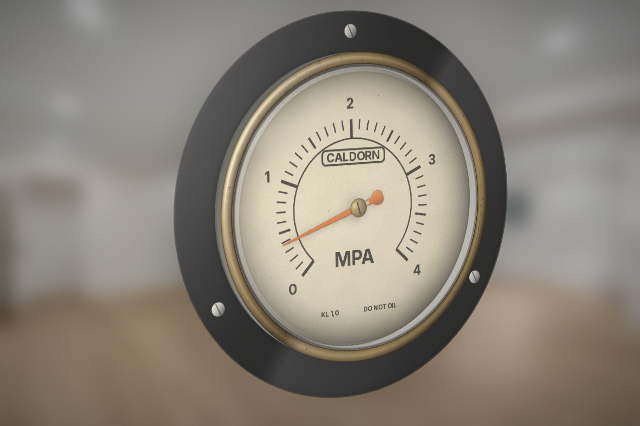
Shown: 0.4 MPa
